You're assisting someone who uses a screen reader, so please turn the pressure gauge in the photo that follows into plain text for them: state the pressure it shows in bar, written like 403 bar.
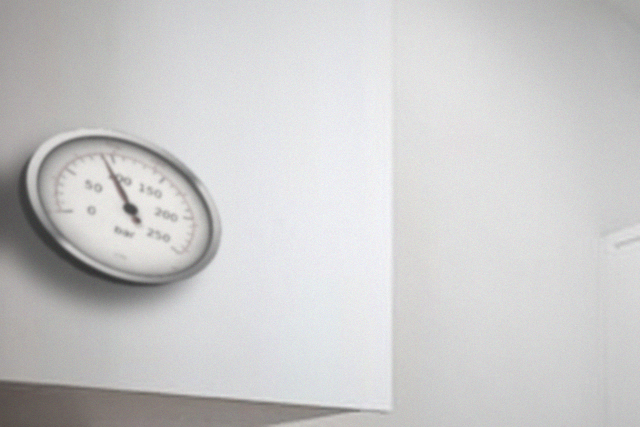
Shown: 90 bar
